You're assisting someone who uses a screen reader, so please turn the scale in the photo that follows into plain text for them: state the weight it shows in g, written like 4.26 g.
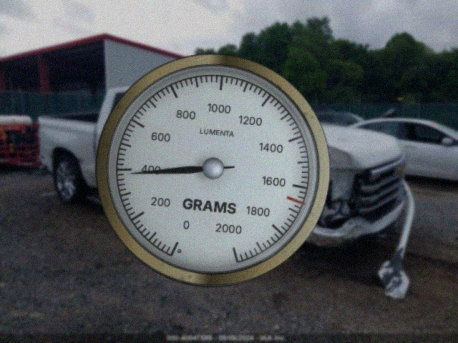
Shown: 380 g
